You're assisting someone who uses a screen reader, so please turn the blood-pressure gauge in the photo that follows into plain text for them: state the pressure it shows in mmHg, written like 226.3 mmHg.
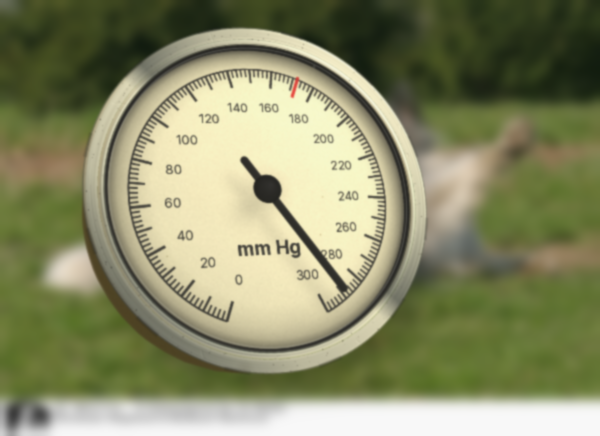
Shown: 290 mmHg
